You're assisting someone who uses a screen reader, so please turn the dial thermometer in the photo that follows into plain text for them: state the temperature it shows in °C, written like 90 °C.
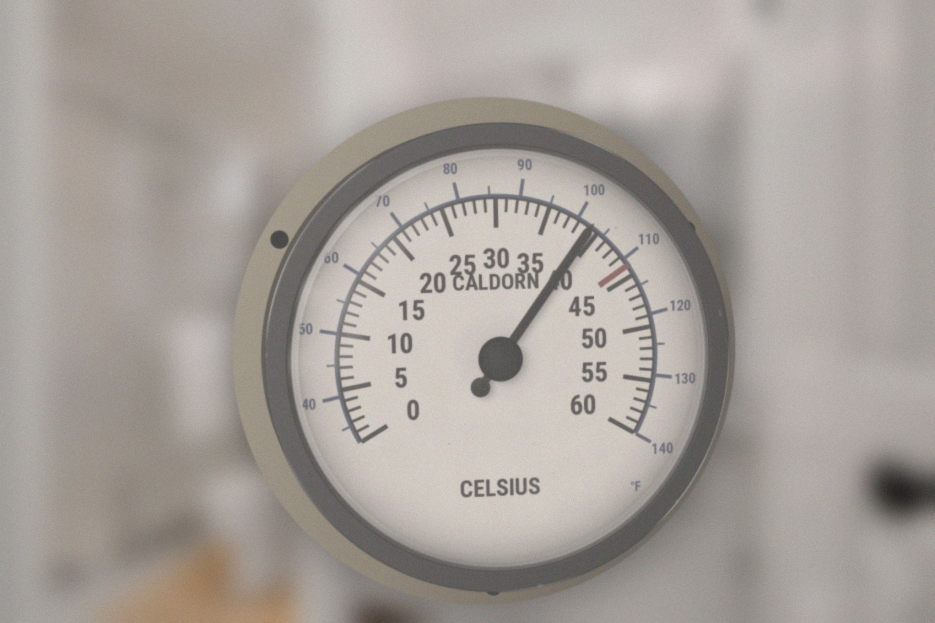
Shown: 39 °C
